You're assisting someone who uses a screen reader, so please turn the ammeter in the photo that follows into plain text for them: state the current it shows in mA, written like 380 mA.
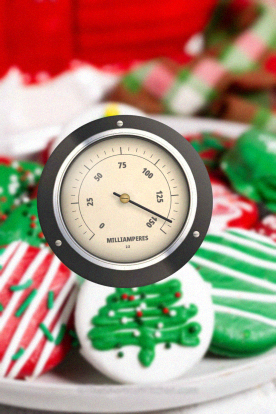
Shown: 142.5 mA
